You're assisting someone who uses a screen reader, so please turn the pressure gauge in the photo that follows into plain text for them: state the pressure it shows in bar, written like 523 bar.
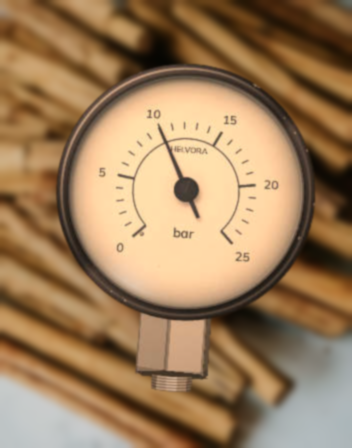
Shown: 10 bar
